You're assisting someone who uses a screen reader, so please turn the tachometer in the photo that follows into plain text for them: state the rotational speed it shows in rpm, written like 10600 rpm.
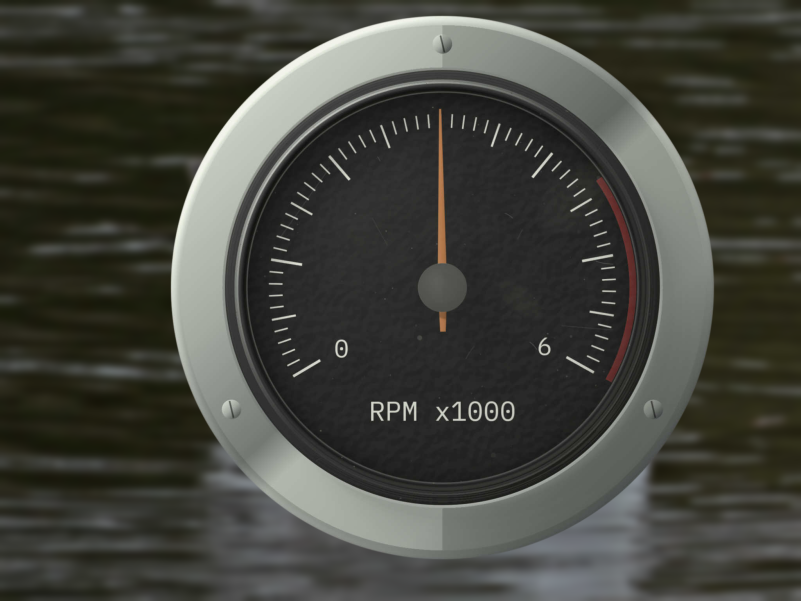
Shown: 3000 rpm
